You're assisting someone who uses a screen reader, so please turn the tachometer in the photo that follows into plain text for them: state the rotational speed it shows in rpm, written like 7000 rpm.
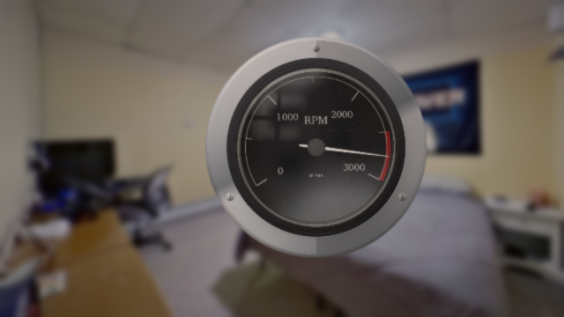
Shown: 2750 rpm
